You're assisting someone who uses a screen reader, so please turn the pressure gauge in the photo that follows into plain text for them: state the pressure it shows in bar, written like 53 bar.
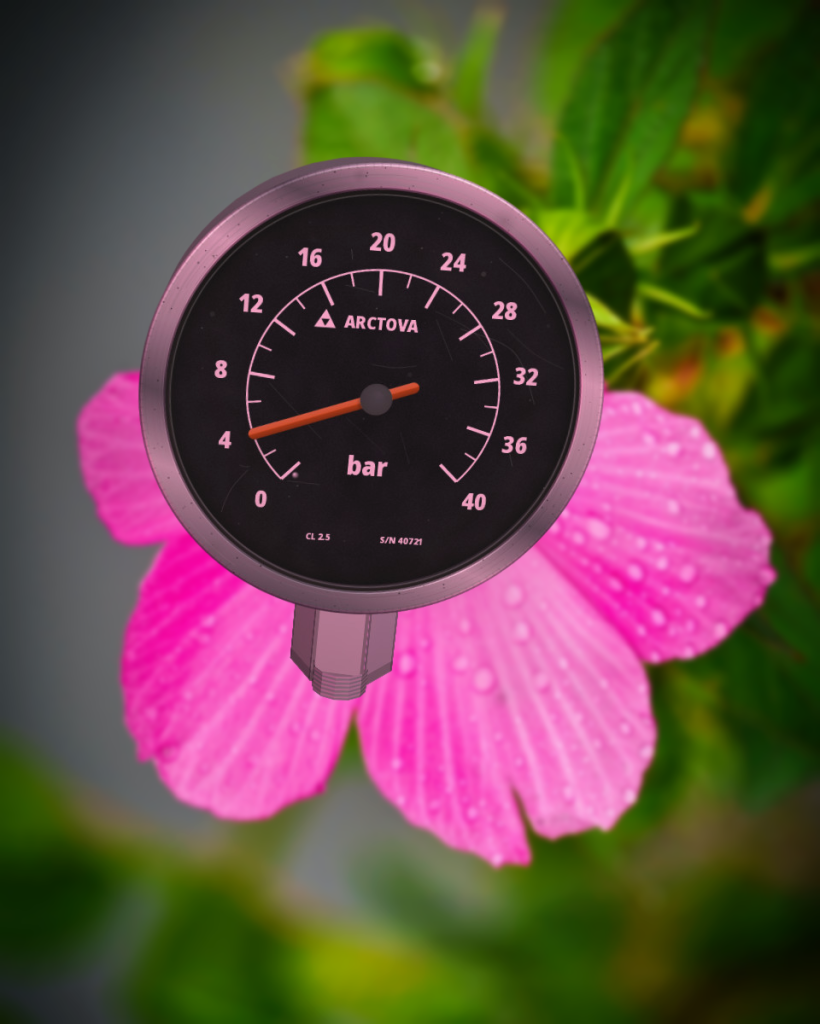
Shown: 4 bar
